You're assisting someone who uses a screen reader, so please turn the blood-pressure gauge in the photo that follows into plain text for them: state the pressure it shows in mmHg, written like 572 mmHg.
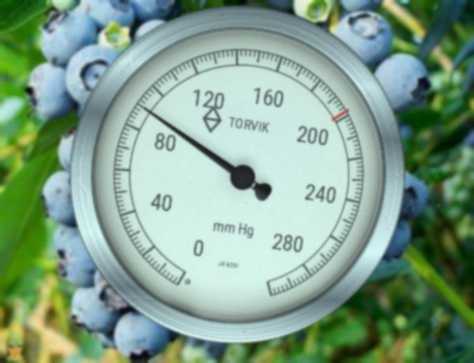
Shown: 90 mmHg
